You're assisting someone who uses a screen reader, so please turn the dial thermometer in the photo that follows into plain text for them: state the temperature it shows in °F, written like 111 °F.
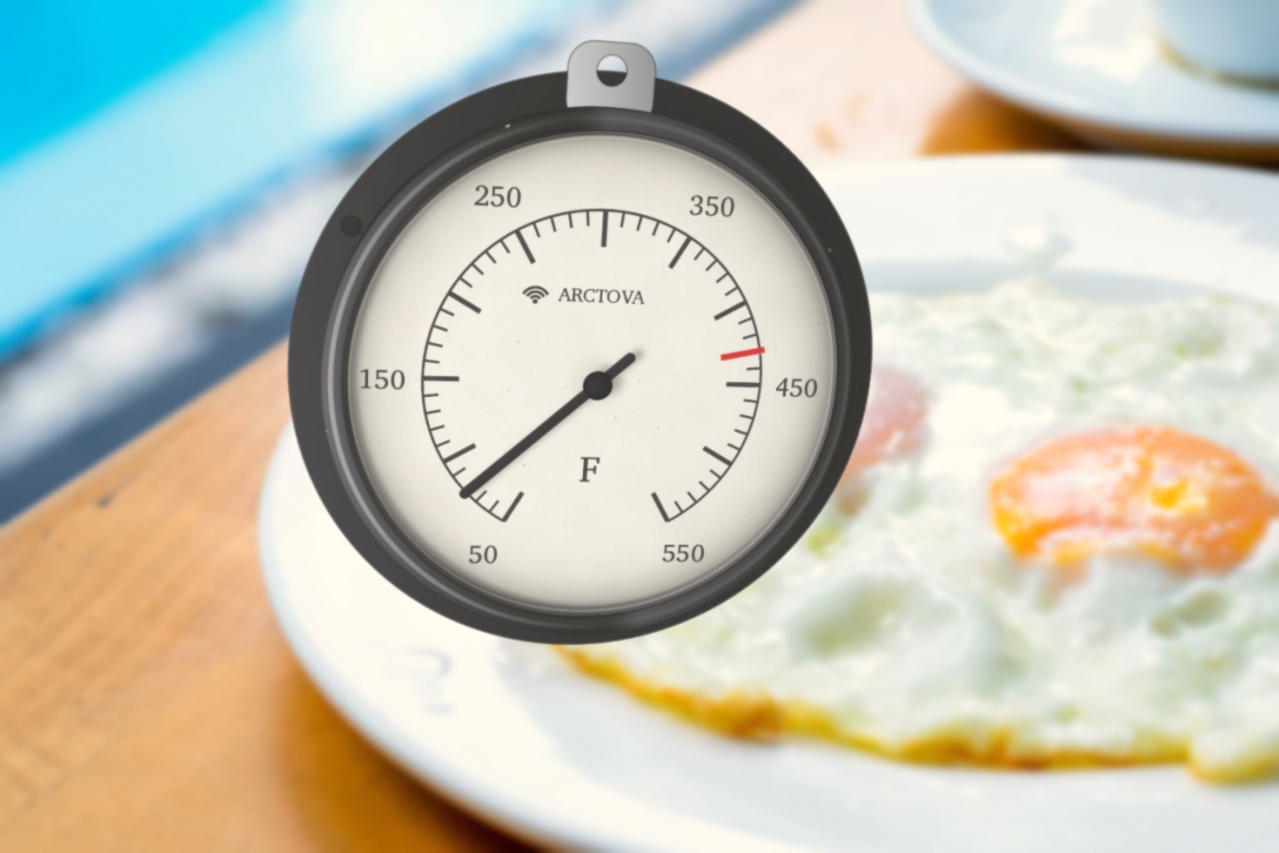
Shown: 80 °F
